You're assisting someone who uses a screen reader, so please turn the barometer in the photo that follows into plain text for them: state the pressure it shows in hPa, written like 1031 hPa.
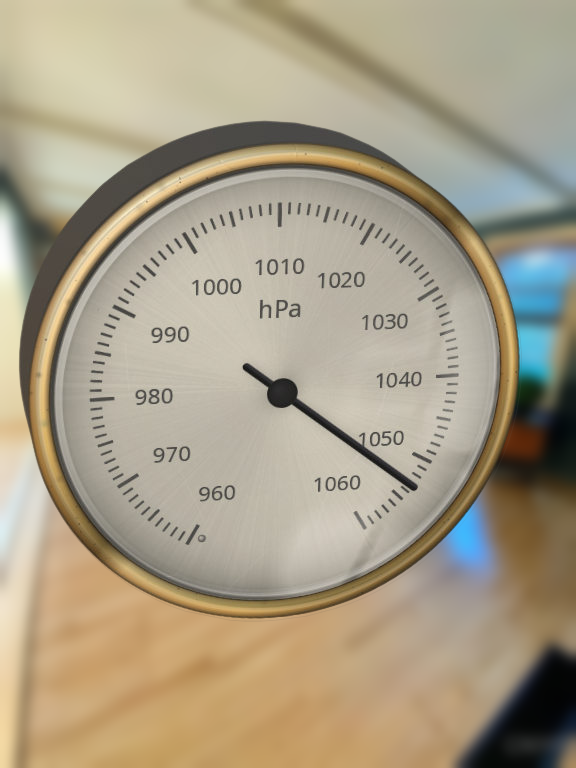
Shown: 1053 hPa
